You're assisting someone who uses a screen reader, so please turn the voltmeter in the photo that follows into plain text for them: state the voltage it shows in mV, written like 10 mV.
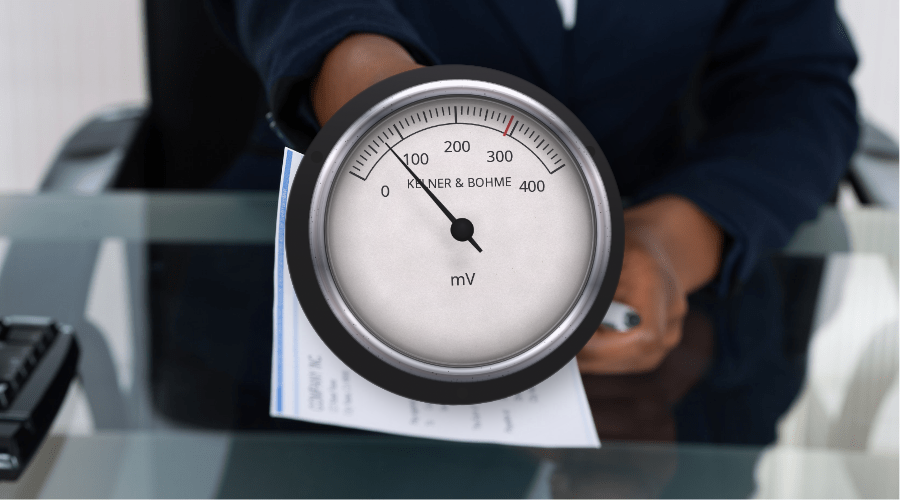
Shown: 70 mV
